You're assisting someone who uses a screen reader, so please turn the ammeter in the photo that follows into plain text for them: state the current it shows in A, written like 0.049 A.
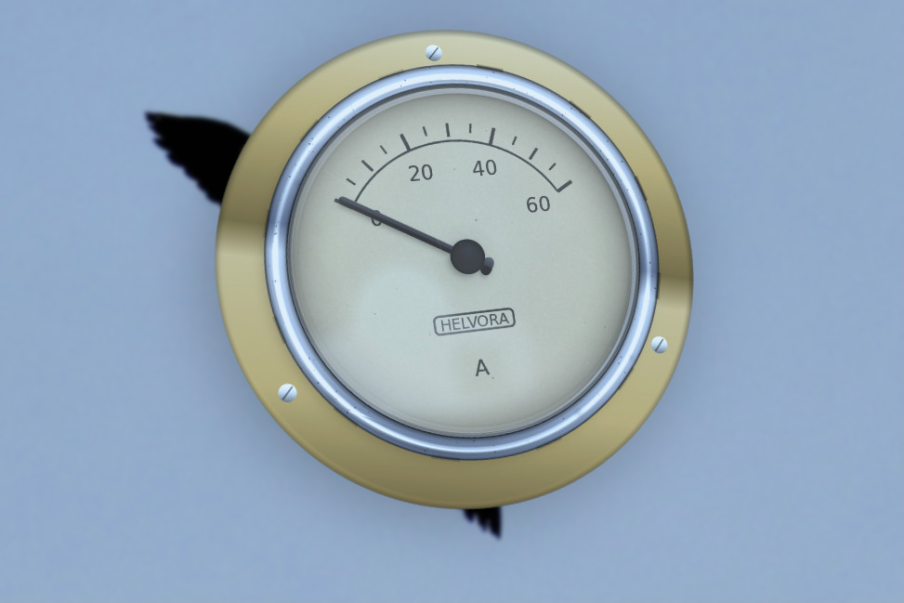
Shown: 0 A
